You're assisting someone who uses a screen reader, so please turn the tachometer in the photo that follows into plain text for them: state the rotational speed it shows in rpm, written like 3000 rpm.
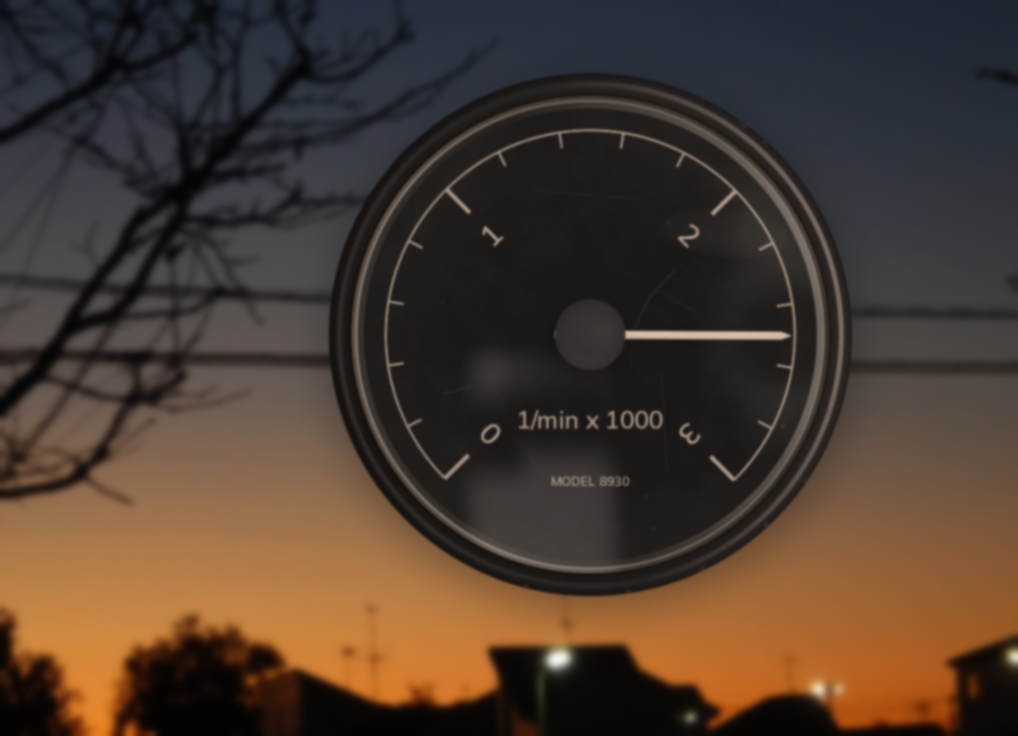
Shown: 2500 rpm
